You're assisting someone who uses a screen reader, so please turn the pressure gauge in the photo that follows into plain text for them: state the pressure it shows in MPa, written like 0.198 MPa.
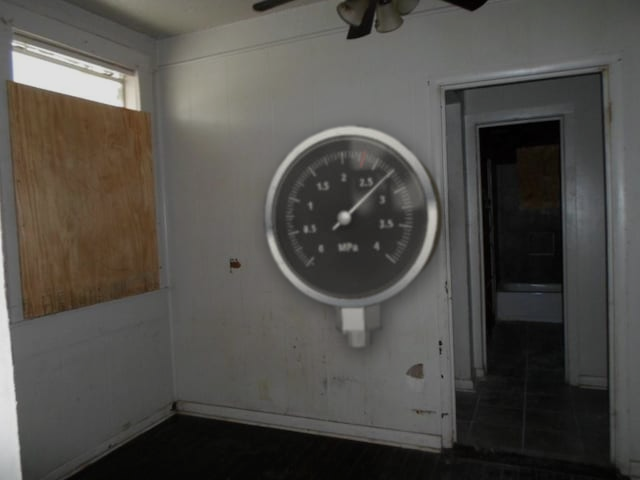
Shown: 2.75 MPa
